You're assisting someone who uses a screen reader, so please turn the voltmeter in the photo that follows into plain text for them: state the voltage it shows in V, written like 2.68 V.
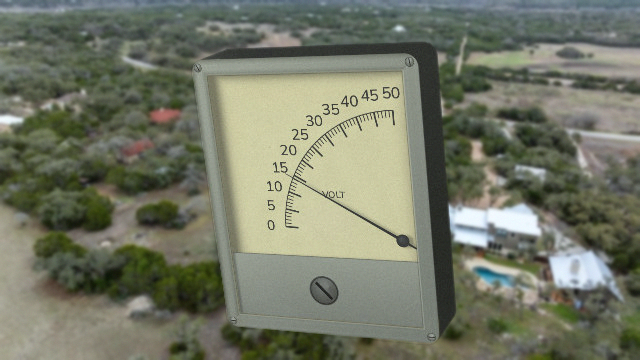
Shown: 15 V
